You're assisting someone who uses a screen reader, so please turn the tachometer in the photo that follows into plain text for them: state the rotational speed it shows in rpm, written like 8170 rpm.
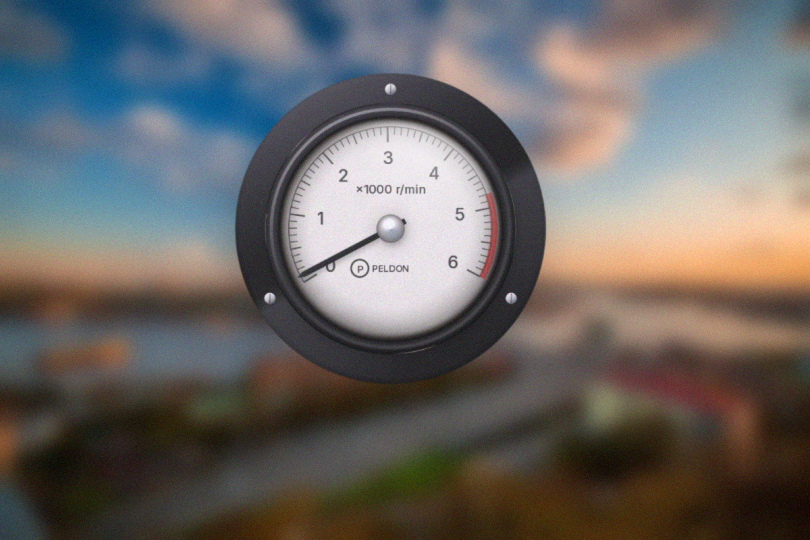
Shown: 100 rpm
